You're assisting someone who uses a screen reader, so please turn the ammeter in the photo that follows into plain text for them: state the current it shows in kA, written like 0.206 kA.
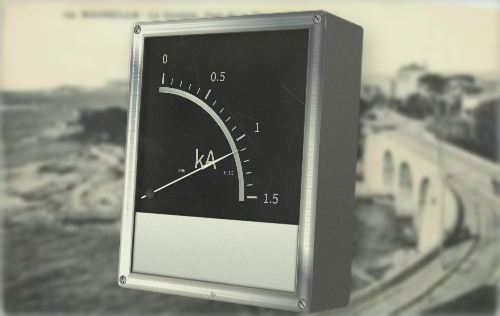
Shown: 1.1 kA
